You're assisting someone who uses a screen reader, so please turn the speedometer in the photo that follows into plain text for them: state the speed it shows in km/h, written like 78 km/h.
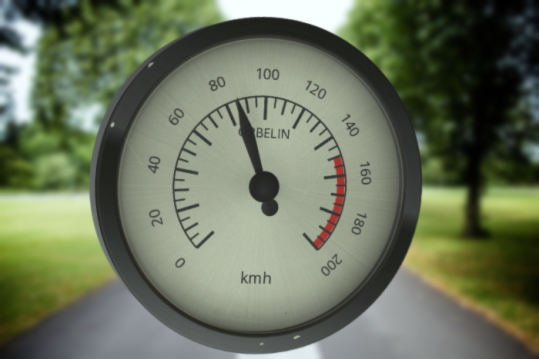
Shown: 85 km/h
